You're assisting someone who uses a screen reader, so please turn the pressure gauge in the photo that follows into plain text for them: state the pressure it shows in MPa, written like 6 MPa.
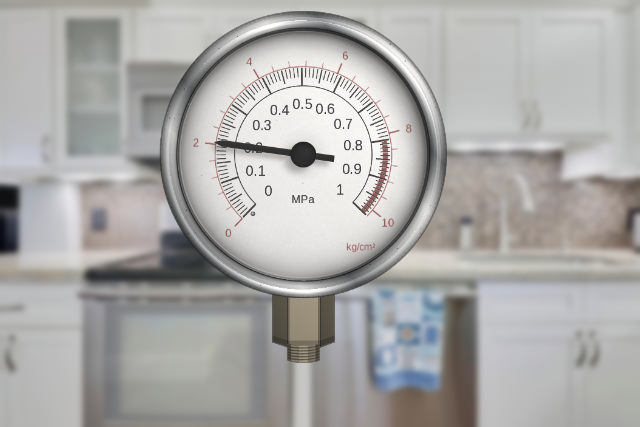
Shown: 0.2 MPa
